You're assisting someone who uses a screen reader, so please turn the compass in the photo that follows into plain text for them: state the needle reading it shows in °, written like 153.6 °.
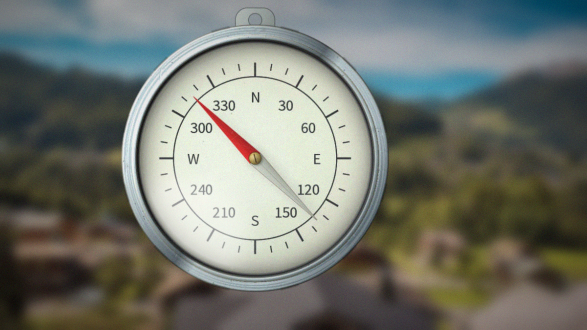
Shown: 315 °
